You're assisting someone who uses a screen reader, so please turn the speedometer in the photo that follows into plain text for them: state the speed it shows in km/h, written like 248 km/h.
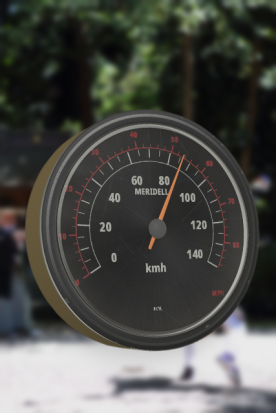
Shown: 85 km/h
